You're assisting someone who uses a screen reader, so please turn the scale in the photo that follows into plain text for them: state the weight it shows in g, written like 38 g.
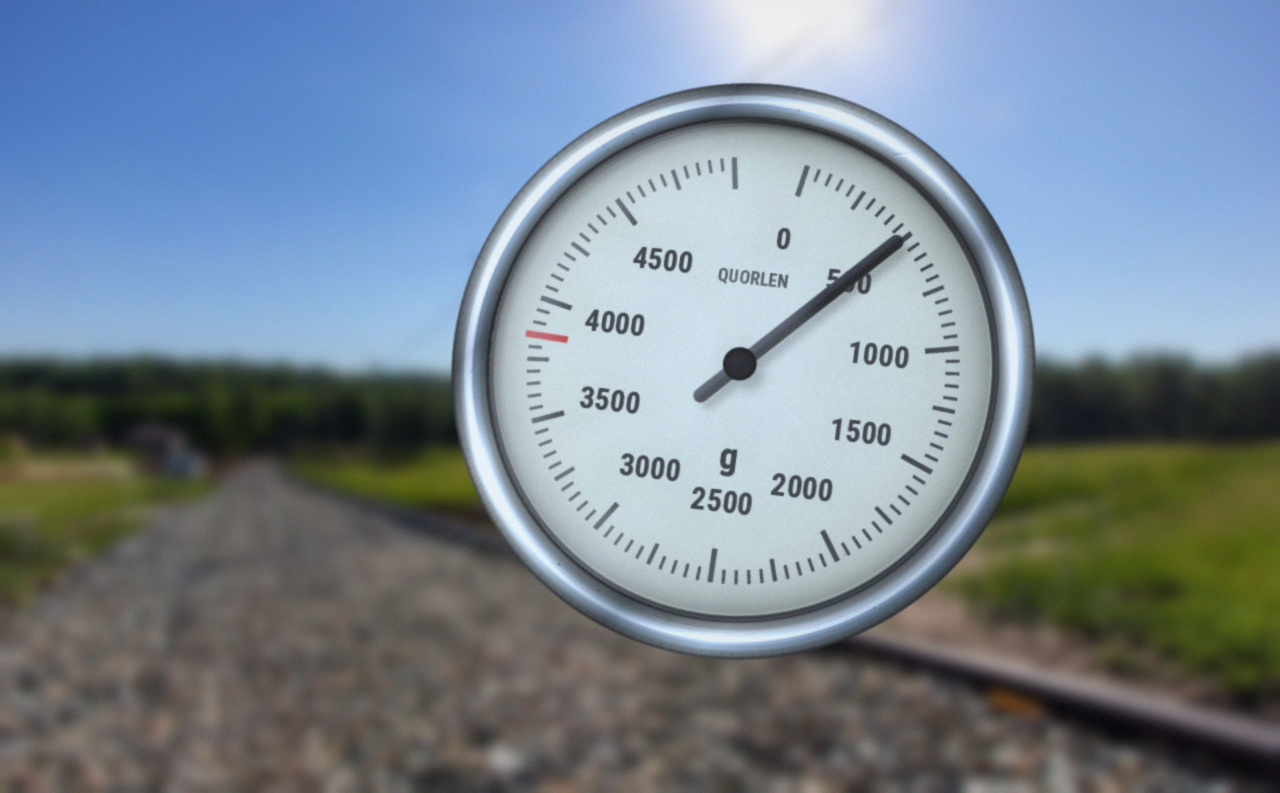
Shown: 500 g
